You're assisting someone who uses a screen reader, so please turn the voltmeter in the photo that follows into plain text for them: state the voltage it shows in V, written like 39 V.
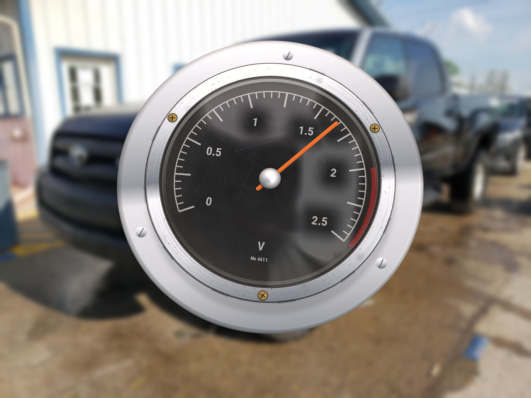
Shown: 1.65 V
